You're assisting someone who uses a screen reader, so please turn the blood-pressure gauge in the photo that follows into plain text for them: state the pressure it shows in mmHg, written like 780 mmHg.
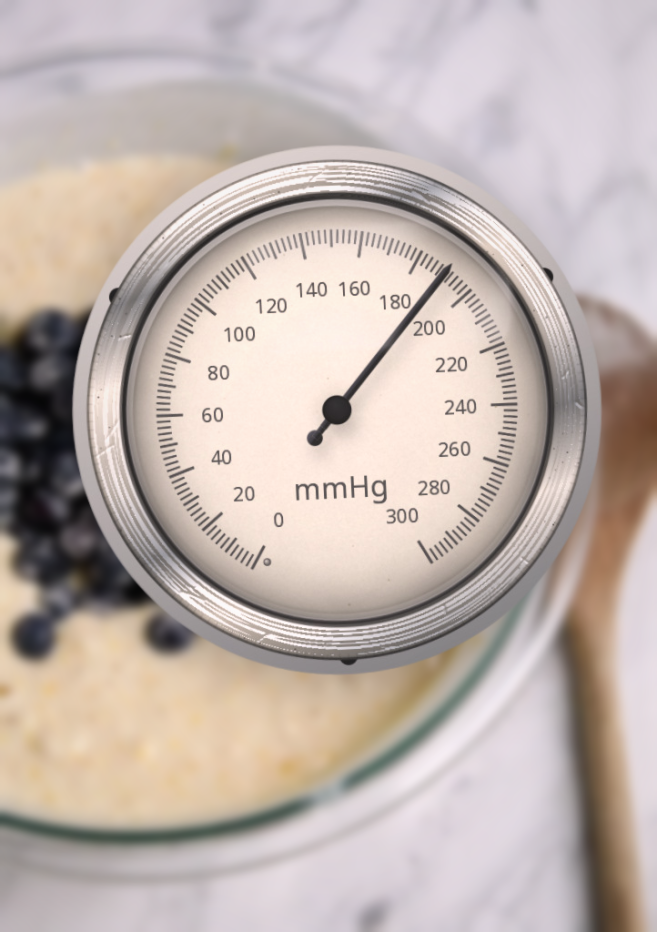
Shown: 190 mmHg
